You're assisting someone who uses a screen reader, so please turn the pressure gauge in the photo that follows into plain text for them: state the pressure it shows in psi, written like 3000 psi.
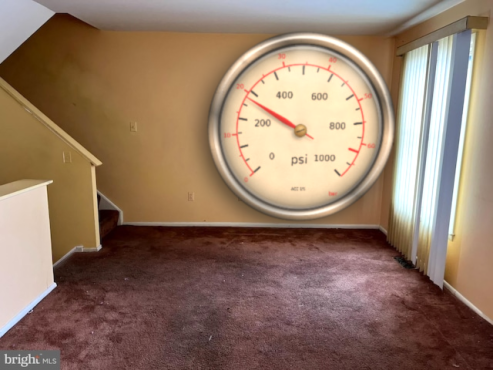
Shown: 275 psi
